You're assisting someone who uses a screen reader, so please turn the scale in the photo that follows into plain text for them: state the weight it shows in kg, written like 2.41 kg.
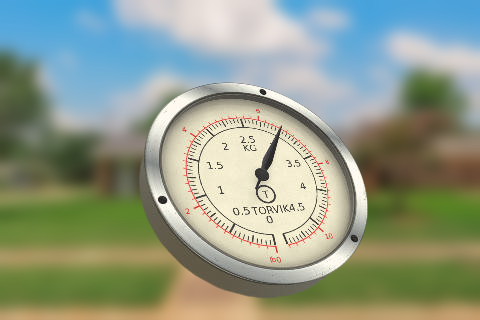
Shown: 3 kg
